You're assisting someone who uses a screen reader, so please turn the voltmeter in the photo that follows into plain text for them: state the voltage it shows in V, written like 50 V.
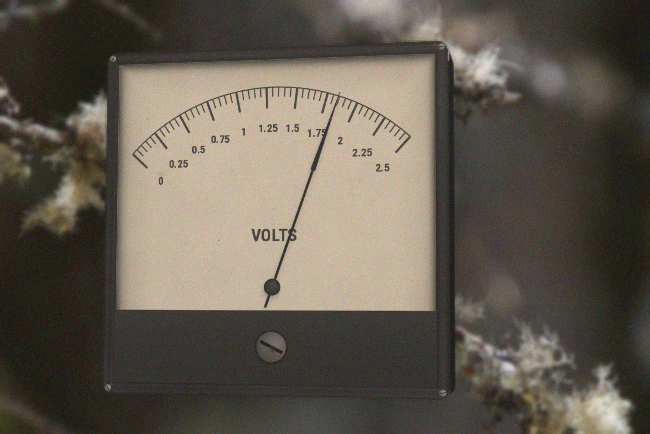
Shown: 1.85 V
